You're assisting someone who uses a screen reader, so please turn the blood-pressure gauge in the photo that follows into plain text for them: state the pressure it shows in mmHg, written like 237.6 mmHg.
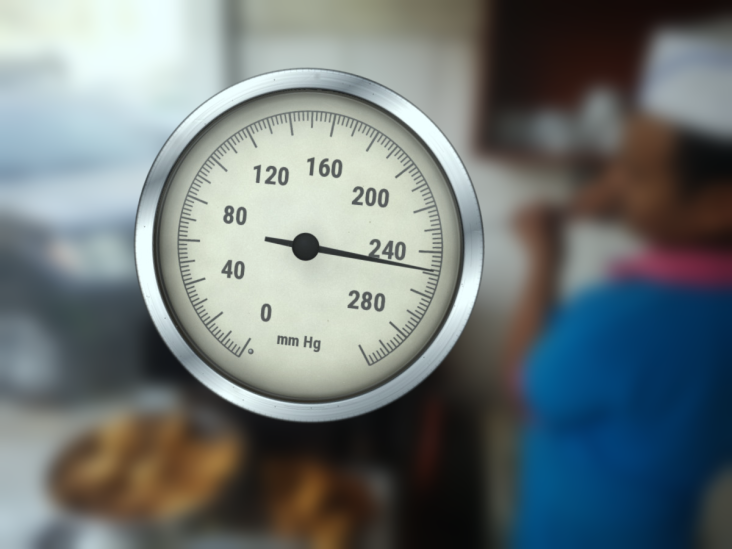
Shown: 248 mmHg
